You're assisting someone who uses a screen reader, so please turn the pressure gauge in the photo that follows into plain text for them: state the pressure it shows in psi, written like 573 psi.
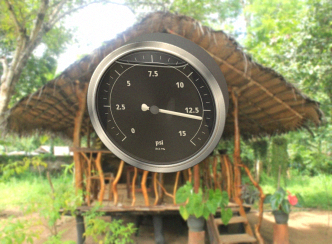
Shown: 13 psi
